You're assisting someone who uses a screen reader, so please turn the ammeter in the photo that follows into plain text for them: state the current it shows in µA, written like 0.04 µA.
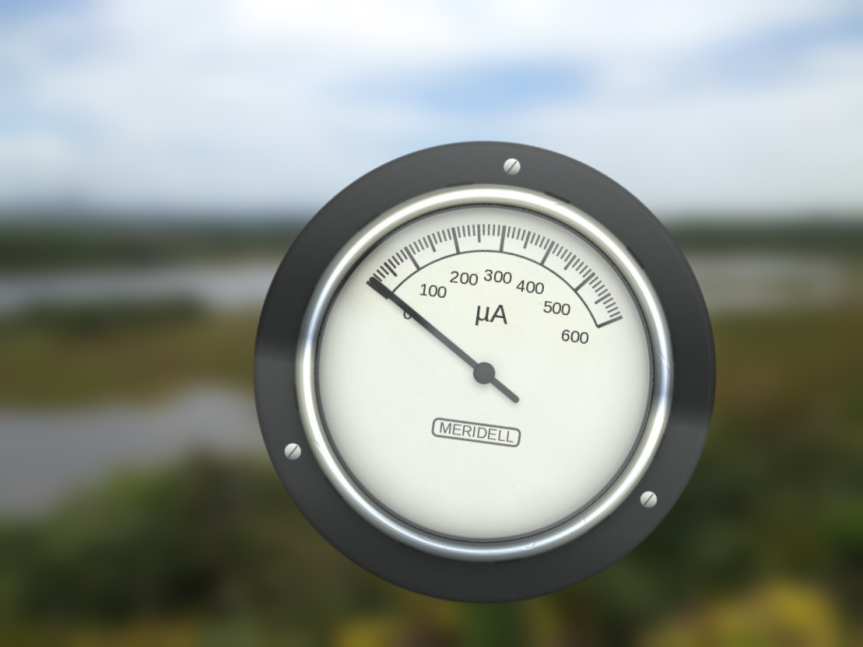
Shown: 10 µA
